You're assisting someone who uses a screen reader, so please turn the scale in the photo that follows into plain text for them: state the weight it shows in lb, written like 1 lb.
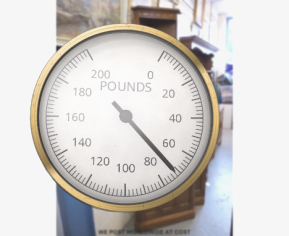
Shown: 72 lb
